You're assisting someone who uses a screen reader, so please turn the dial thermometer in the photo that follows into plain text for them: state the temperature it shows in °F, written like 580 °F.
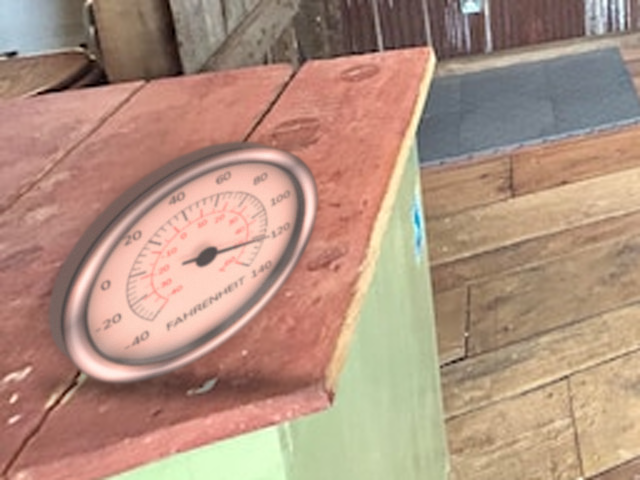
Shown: 120 °F
